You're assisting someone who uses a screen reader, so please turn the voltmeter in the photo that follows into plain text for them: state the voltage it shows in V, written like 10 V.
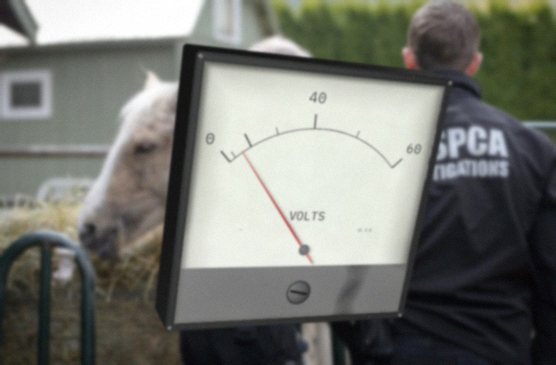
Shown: 15 V
